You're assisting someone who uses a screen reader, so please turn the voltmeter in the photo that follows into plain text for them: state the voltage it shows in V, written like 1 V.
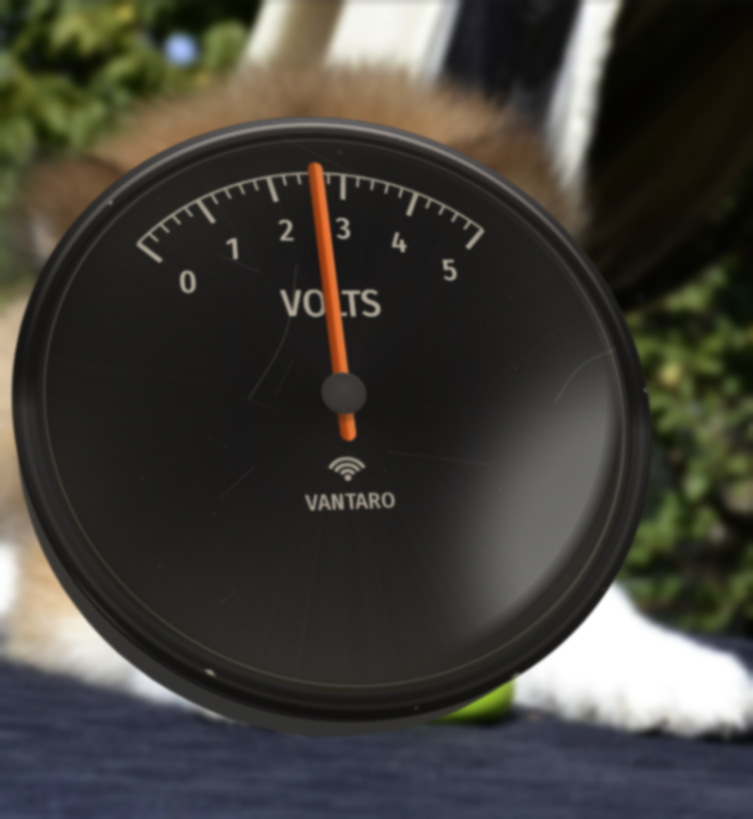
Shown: 2.6 V
